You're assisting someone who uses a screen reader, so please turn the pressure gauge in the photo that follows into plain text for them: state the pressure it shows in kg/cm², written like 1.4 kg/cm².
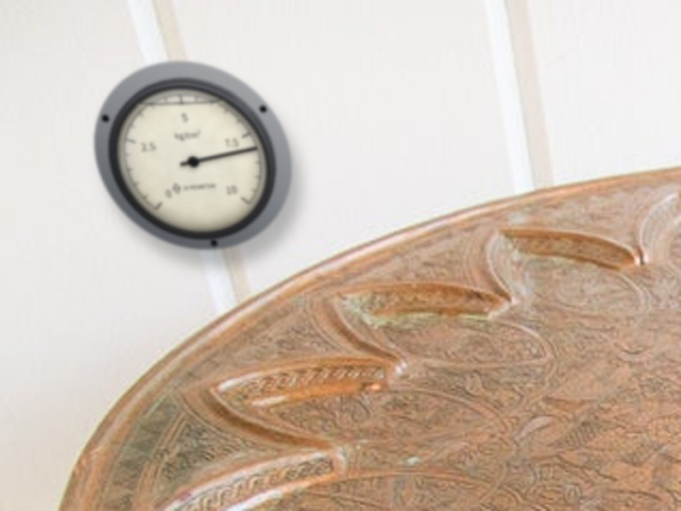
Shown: 8 kg/cm²
